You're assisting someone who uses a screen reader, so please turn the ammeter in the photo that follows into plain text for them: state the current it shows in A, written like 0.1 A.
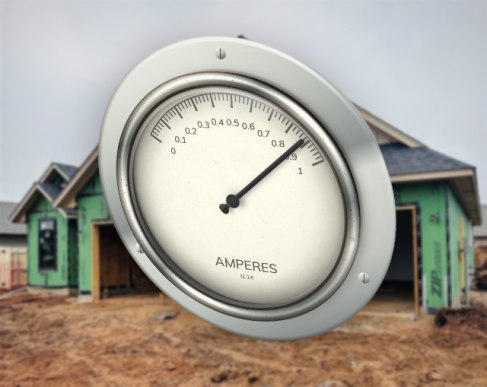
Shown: 0.88 A
